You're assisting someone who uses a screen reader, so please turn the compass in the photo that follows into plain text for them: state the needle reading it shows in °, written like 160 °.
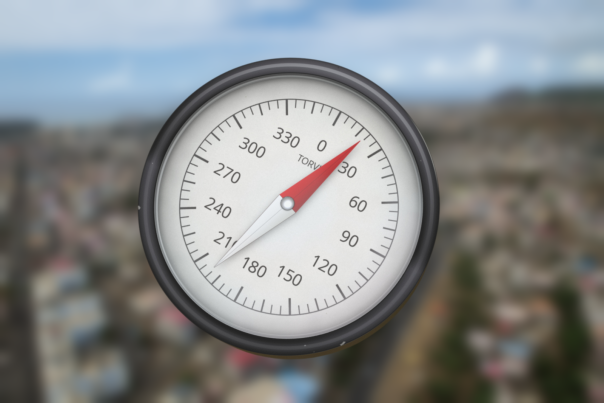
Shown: 20 °
